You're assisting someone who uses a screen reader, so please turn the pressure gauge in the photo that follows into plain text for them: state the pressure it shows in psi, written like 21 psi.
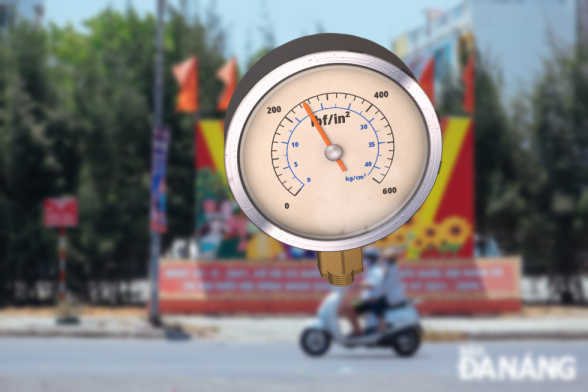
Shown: 250 psi
